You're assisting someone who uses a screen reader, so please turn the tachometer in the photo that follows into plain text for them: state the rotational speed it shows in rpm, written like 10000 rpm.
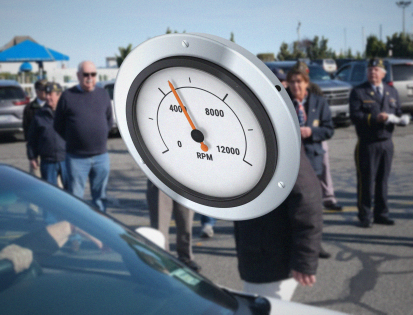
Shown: 5000 rpm
